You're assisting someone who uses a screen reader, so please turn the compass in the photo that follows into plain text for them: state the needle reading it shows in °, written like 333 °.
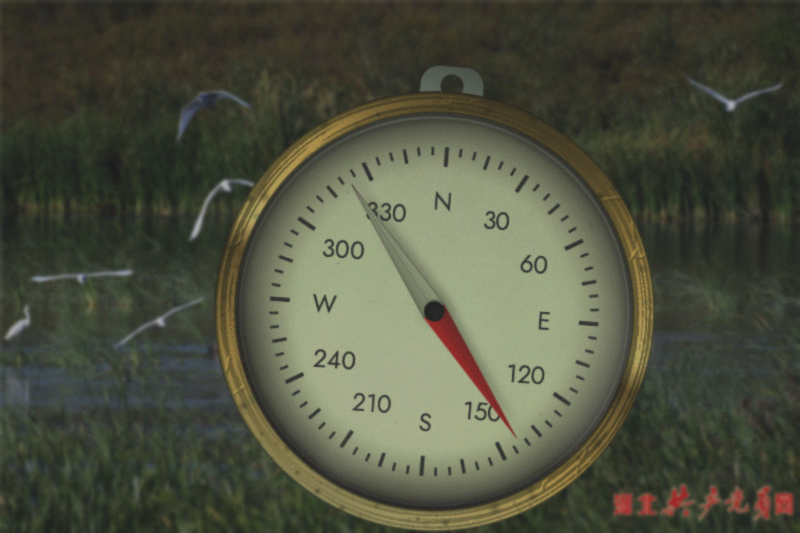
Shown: 142.5 °
